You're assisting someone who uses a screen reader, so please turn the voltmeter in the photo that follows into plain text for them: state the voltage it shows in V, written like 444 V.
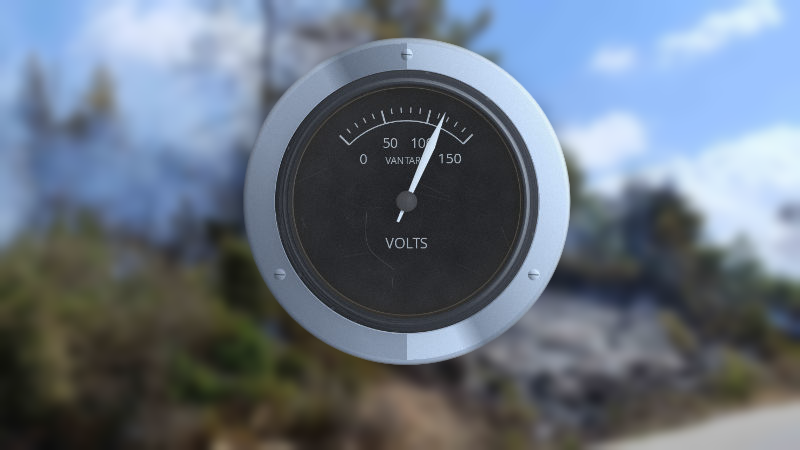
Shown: 115 V
